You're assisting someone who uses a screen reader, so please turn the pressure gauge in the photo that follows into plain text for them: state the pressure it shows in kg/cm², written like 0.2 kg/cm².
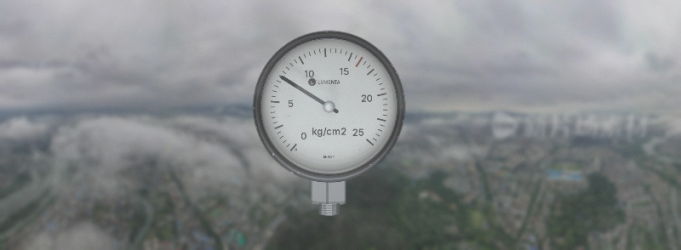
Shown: 7.5 kg/cm²
